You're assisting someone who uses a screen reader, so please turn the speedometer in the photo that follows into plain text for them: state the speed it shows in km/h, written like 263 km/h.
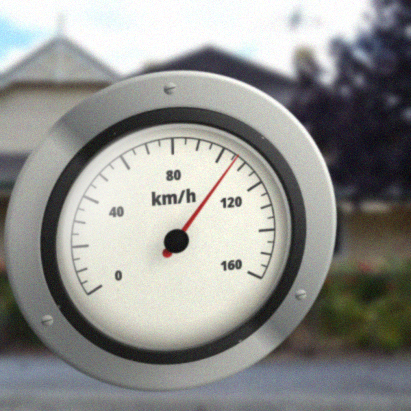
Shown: 105 km/h
